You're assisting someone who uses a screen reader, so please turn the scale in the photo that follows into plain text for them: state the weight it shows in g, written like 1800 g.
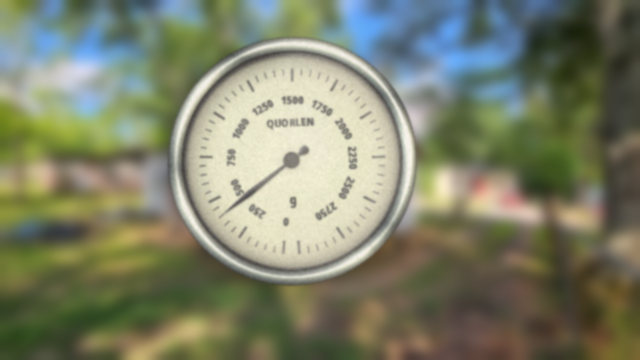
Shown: 400 g
